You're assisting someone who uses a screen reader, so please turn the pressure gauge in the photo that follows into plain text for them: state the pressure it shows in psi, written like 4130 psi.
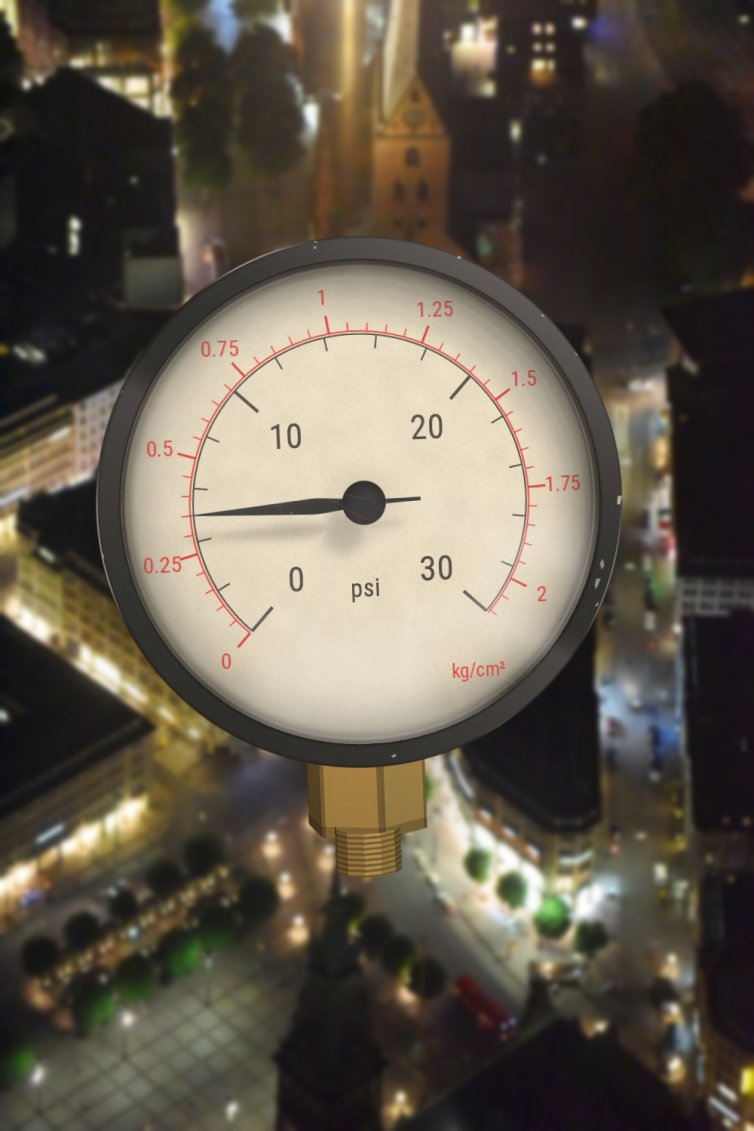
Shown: 5 psi
